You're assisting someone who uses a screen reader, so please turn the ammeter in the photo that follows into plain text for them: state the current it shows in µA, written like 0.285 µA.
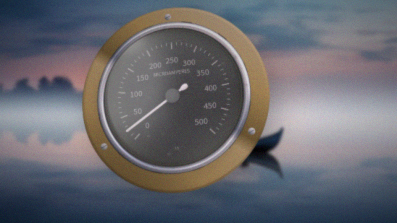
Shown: 20 µA
